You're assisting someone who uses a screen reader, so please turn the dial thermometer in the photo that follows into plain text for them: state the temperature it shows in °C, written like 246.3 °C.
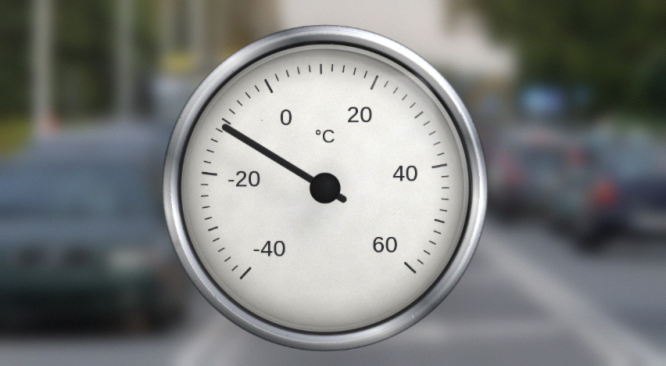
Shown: -11 °C
